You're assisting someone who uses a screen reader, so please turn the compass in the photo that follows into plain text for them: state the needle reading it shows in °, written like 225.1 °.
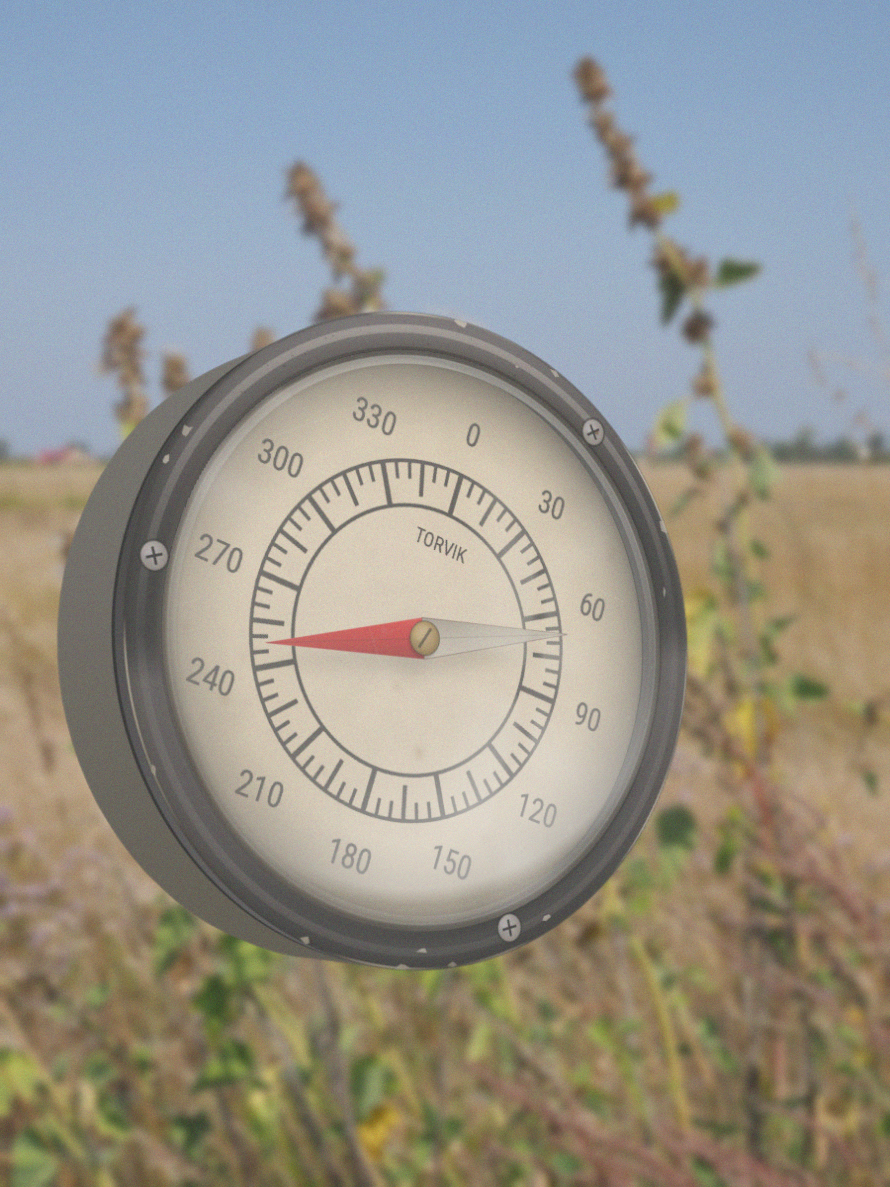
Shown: 247.5 °
